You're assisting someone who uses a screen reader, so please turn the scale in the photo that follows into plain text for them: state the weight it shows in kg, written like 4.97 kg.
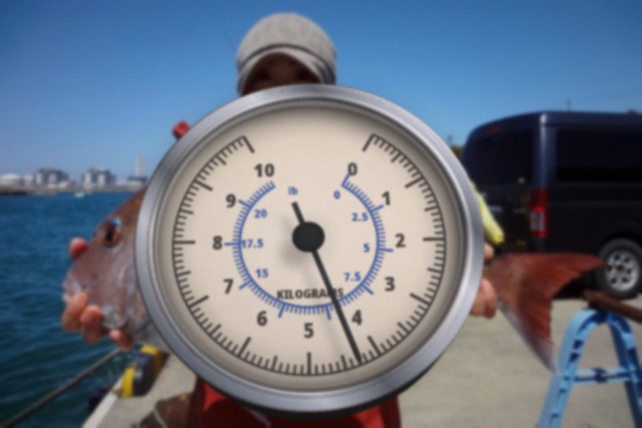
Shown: 4.3 kg
